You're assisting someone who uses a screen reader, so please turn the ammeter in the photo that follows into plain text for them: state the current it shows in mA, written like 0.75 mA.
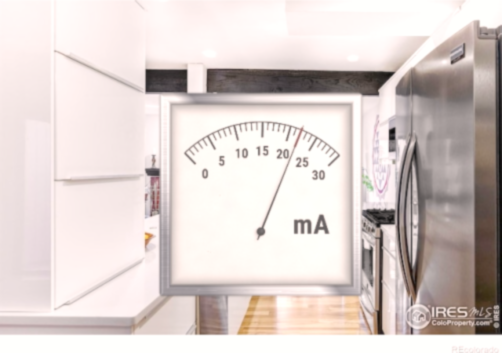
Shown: 22 mA
